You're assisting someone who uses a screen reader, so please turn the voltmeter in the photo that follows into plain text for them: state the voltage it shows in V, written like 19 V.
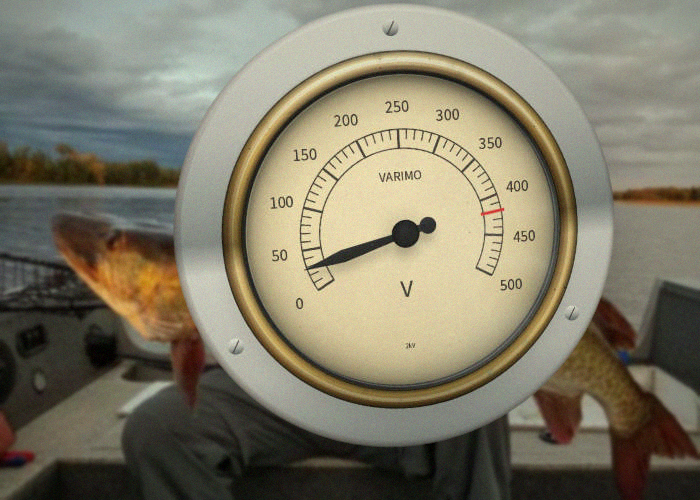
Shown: 30 V
